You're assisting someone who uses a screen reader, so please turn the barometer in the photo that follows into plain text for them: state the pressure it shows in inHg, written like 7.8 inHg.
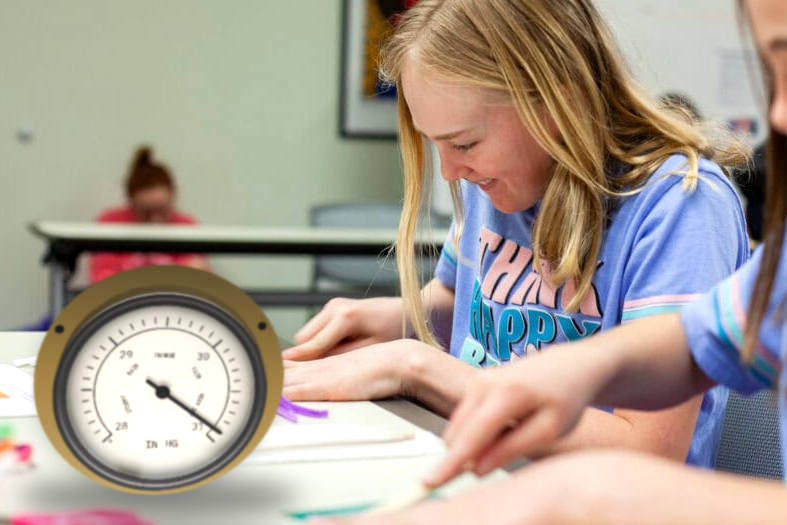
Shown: 30.9 inHg
